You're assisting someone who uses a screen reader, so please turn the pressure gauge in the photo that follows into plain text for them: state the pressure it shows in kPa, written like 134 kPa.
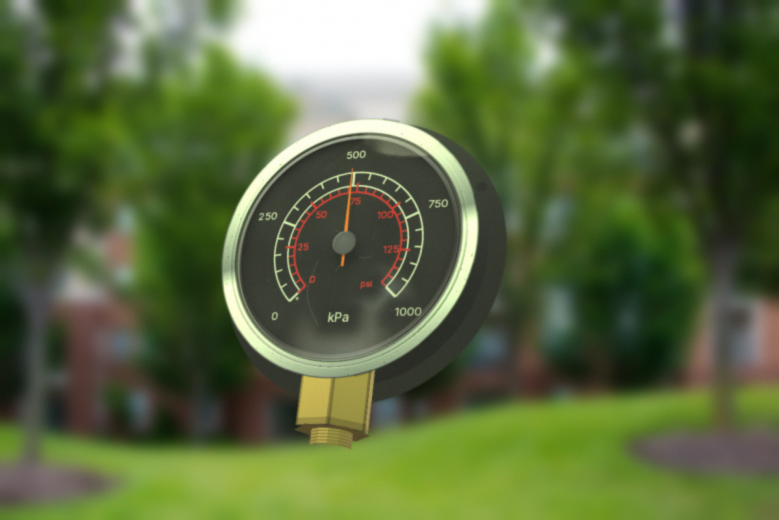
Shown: 500 kPa
